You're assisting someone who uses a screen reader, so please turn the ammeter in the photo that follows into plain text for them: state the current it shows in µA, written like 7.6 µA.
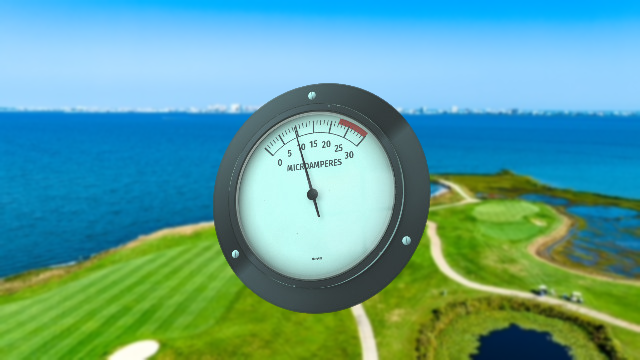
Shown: 10 µA
